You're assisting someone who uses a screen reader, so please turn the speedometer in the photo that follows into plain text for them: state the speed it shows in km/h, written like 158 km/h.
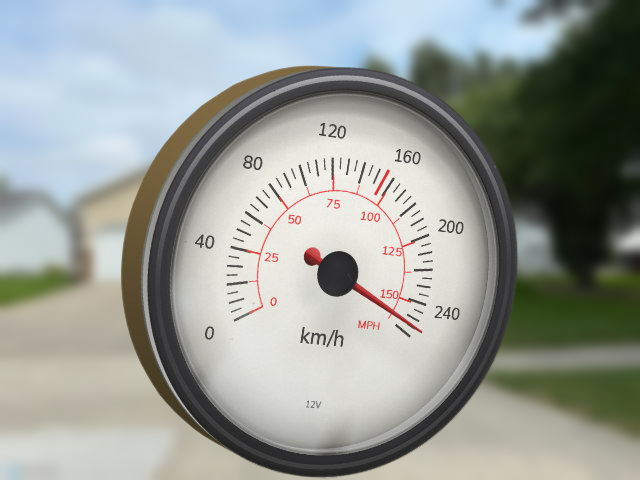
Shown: 255 km/h
